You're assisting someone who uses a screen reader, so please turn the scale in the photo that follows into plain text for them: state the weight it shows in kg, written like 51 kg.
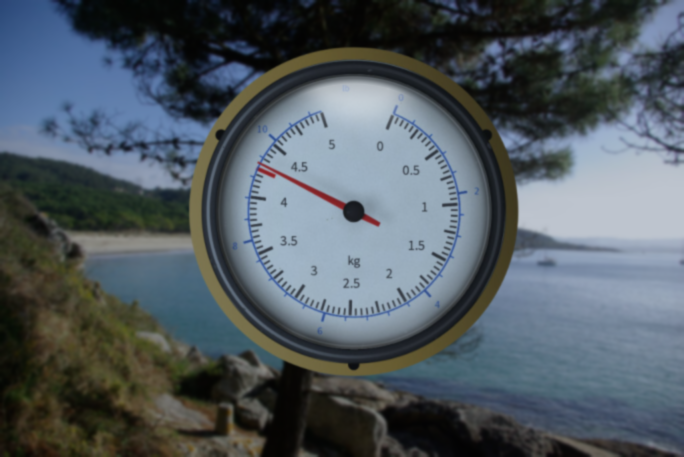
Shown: 4.3 kg
